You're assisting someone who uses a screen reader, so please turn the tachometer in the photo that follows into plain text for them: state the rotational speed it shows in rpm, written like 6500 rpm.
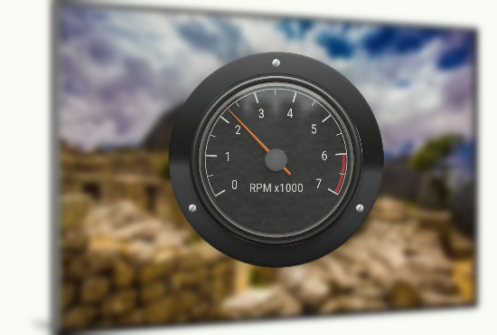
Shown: 2250 rpm
